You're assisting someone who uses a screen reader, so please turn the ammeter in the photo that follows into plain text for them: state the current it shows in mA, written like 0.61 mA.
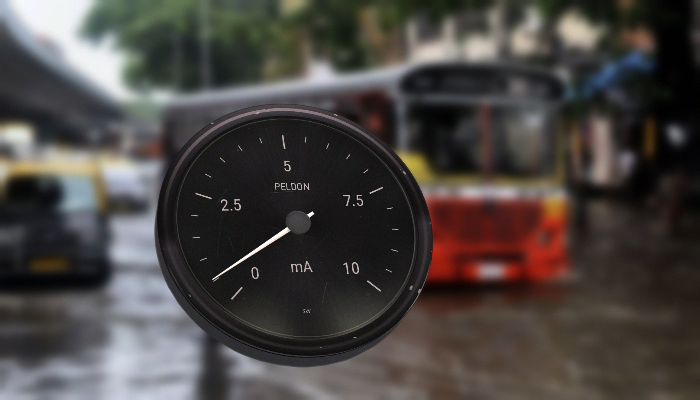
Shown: 0.5 mA
